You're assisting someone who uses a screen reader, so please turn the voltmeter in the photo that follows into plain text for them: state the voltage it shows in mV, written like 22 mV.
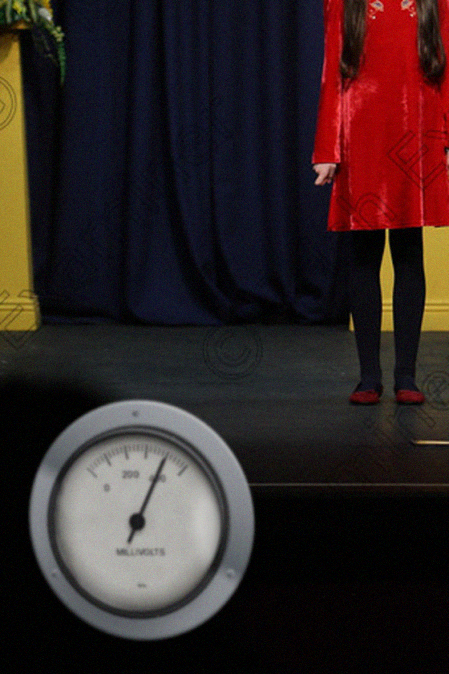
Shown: 400 mV
